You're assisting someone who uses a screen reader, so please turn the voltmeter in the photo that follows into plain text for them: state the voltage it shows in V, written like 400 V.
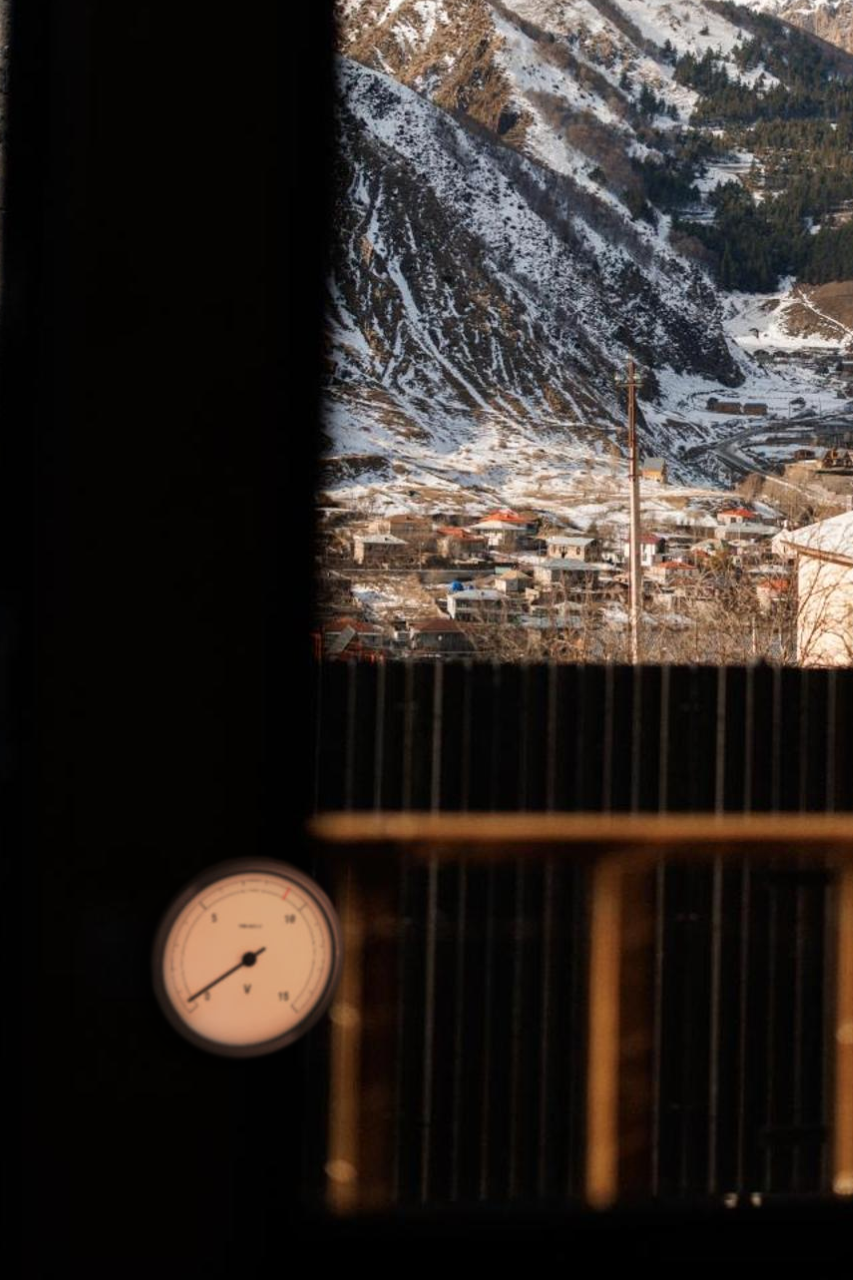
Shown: 0.5 V
